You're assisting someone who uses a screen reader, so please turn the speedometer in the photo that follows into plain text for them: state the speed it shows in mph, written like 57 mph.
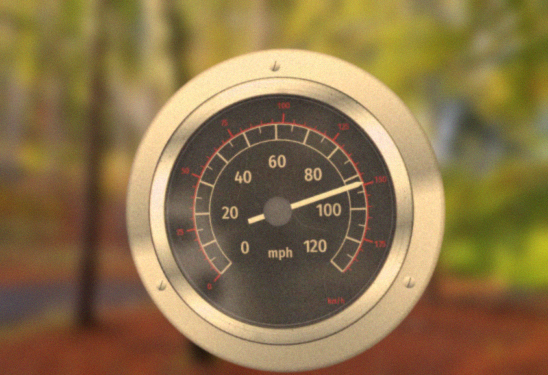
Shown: 92.5 mph
